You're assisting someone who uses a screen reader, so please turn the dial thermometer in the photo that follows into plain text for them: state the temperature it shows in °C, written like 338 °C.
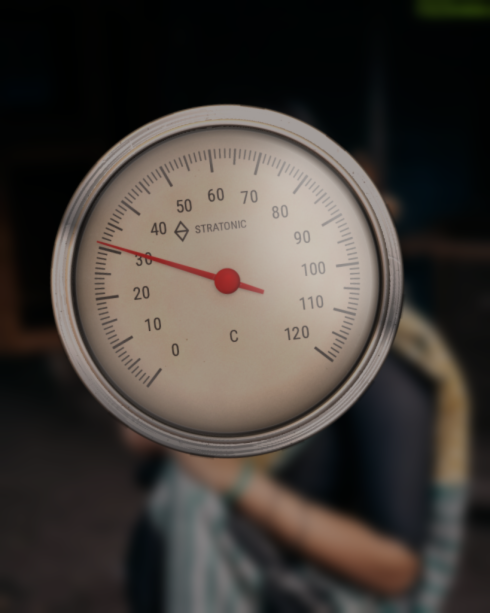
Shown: 31 °C
